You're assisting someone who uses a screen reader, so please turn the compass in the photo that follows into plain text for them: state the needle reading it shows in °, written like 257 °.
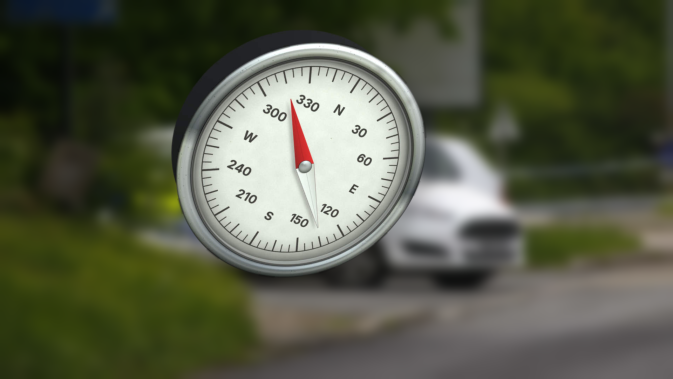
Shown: 315 °
